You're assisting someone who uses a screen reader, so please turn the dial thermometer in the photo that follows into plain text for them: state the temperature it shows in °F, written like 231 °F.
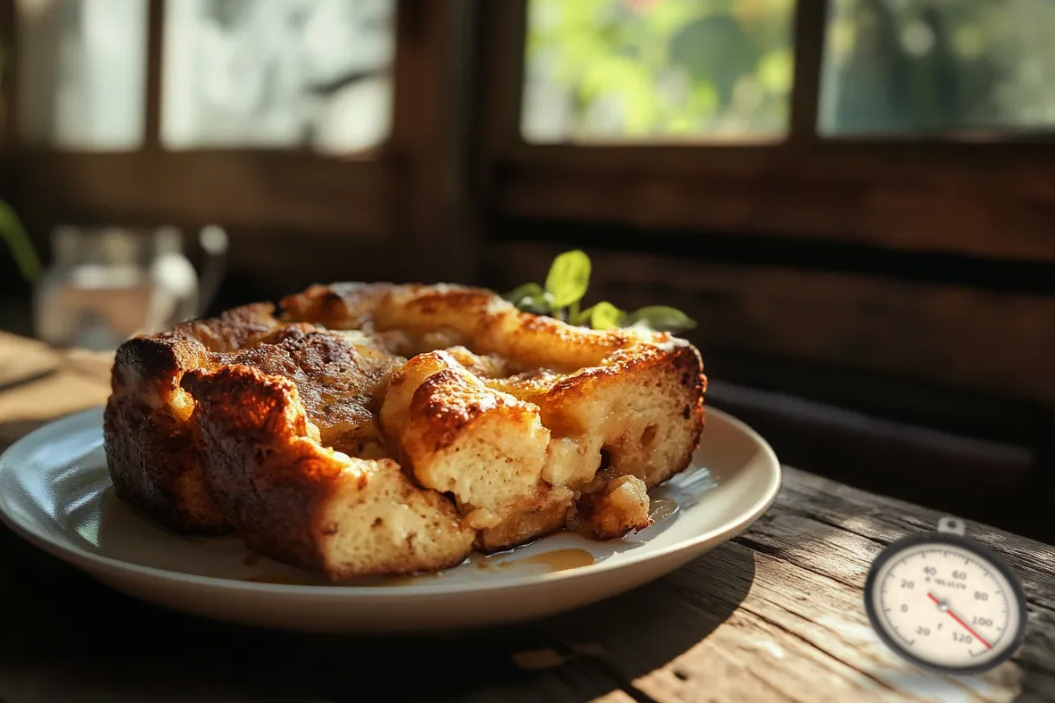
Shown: 110 °F
